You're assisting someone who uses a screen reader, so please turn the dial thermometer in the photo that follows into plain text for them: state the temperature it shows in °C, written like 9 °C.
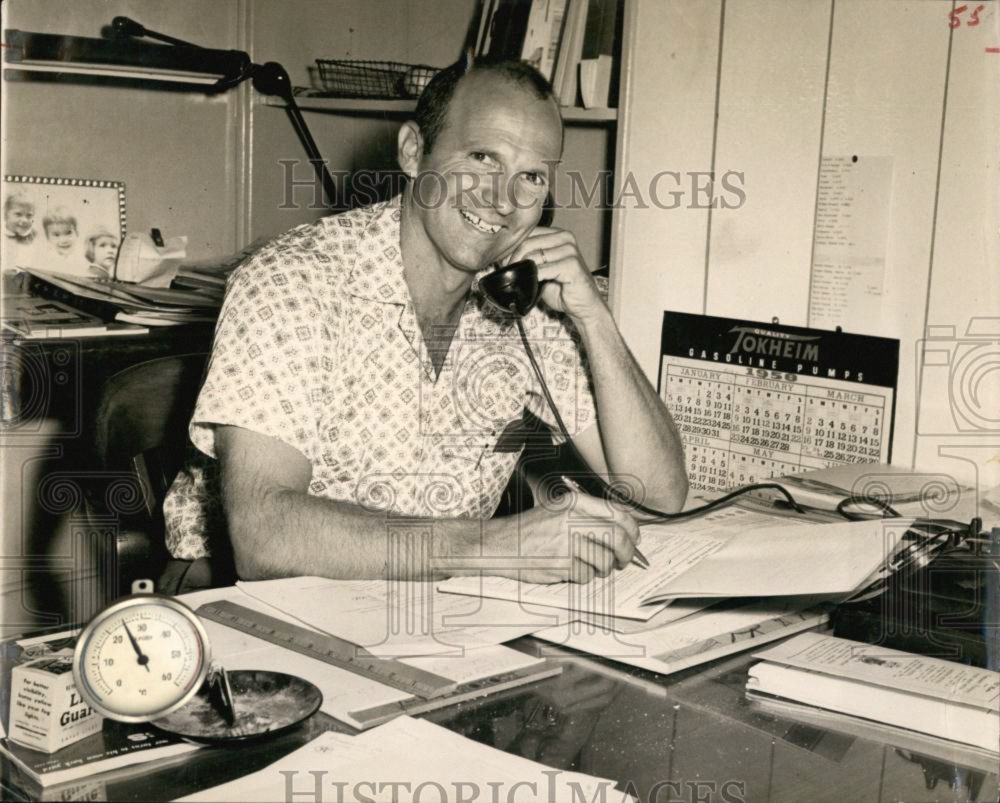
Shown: 25 °C
